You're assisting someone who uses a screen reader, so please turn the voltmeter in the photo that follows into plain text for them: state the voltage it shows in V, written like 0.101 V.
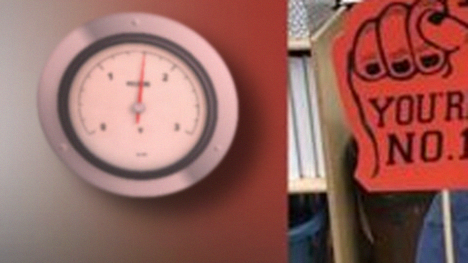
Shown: 1.6 V
